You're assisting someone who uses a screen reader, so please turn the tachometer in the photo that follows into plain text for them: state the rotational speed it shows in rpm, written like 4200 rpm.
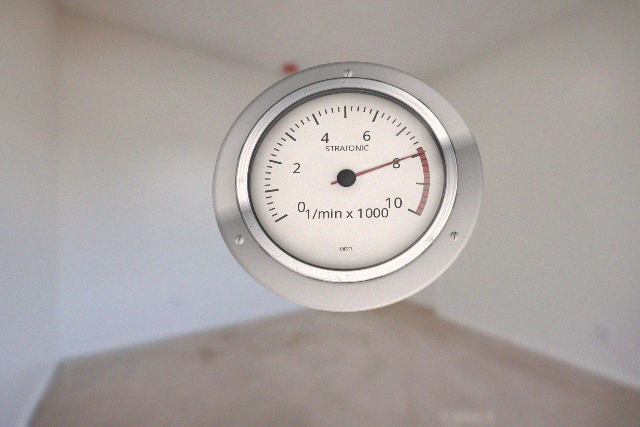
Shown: 8000 rpm
